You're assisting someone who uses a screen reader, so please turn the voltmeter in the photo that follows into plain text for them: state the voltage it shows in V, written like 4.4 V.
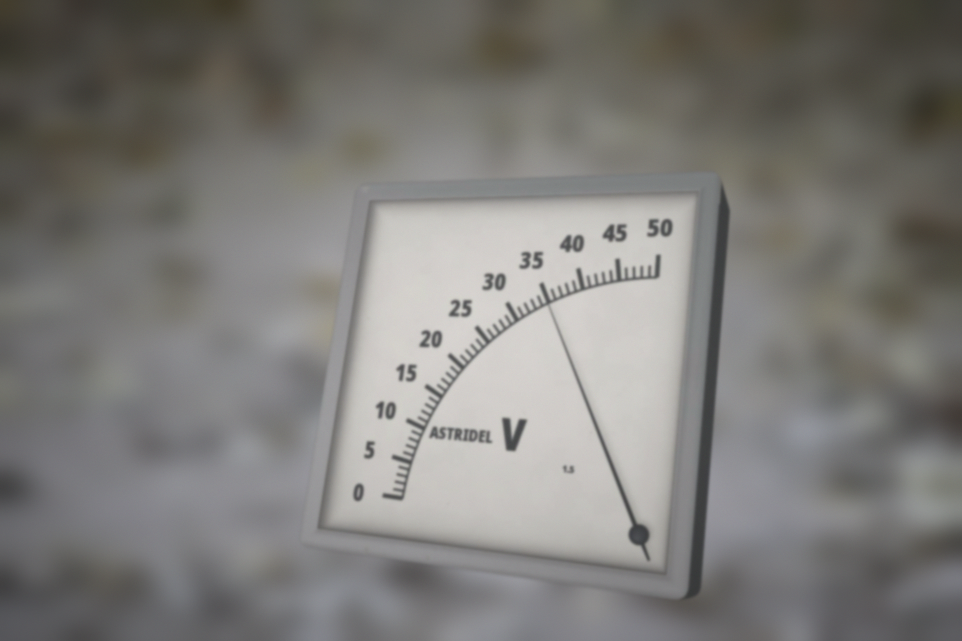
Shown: 35 V
